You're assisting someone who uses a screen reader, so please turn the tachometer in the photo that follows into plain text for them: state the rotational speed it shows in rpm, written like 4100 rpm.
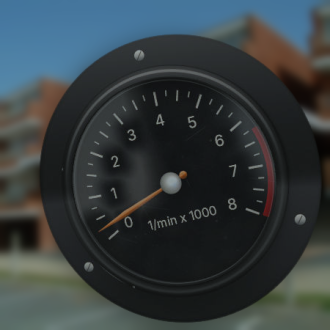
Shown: 250 rpm
